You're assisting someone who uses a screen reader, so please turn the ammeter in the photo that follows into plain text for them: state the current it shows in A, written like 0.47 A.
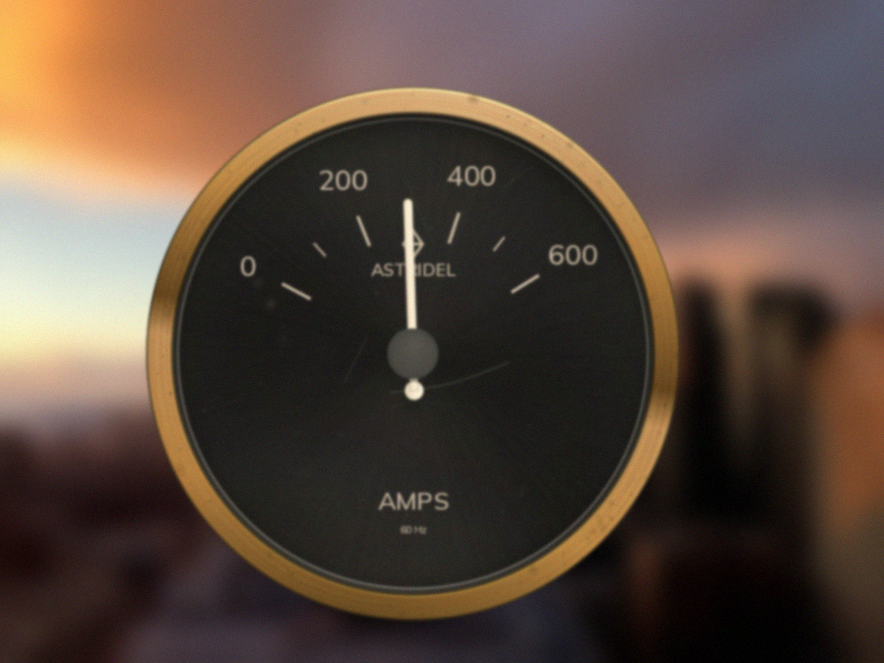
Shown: 300 A
